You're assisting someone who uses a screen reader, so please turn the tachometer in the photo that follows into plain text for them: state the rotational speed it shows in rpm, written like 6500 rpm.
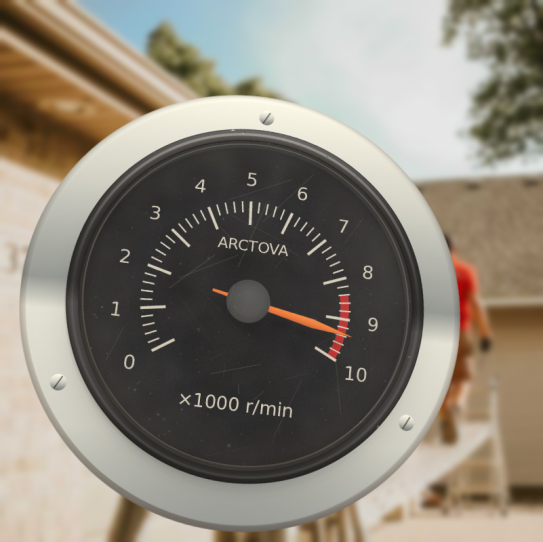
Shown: 9400 rpm
